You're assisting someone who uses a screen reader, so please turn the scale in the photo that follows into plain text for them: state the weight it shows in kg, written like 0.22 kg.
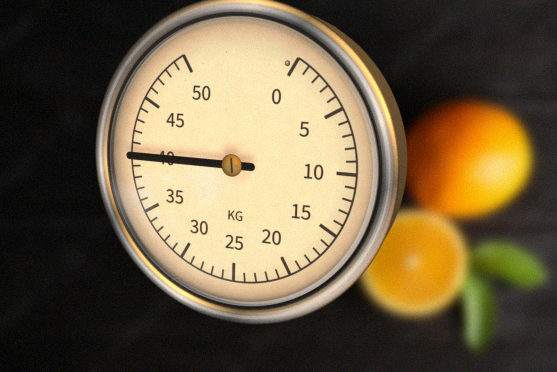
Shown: 40 kg
